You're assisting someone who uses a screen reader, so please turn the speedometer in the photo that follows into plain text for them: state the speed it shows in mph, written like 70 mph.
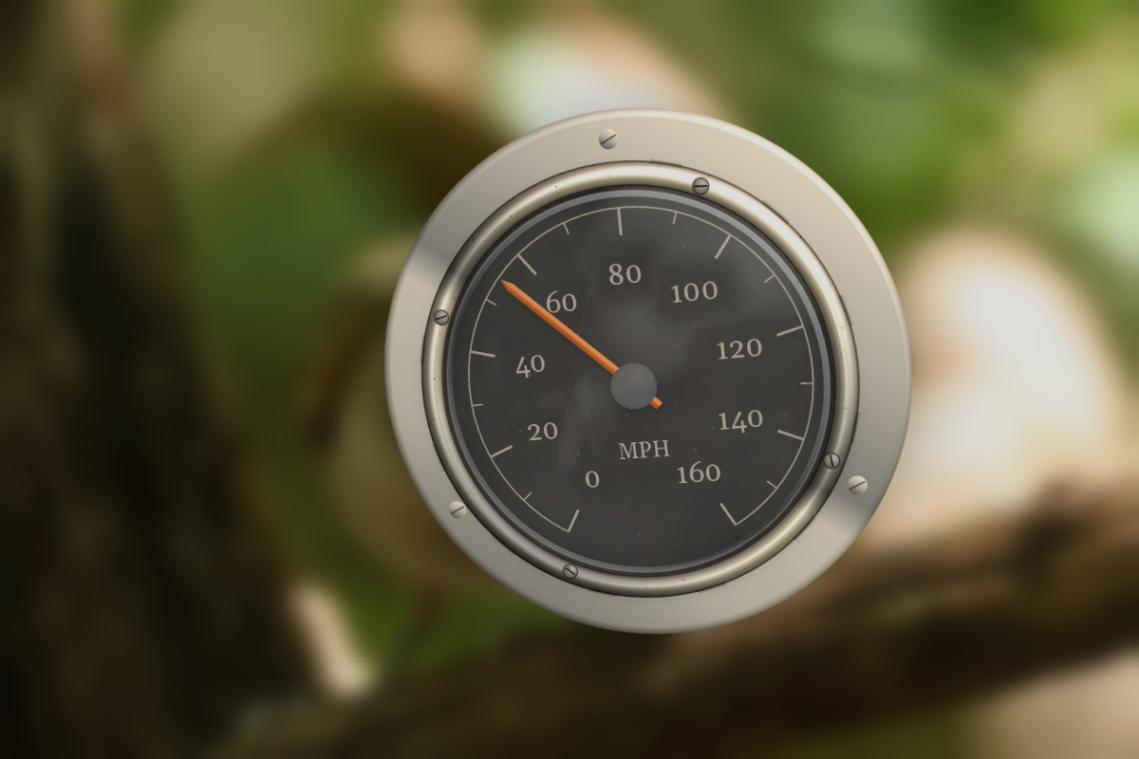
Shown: 55 mph
